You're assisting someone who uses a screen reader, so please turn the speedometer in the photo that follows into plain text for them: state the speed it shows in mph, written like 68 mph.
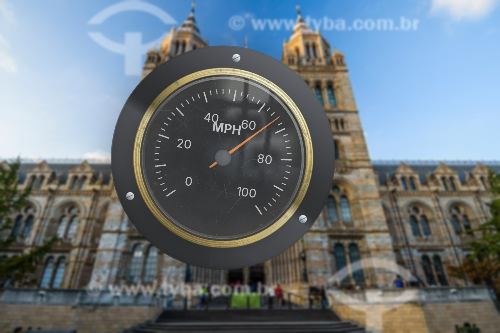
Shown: 66 mph
